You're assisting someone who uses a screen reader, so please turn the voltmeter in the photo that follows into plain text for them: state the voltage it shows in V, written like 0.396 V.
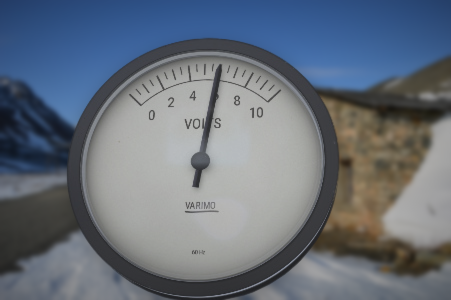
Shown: 6 V
